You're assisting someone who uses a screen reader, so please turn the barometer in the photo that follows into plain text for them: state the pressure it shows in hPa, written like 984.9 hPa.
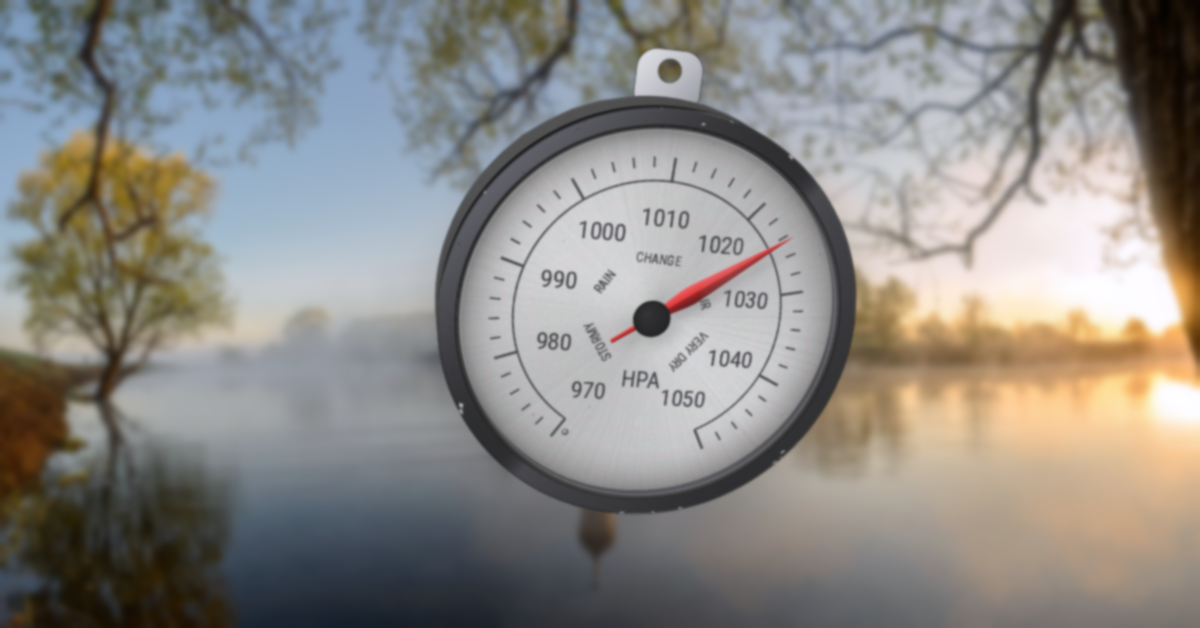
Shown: 1024 hPa
